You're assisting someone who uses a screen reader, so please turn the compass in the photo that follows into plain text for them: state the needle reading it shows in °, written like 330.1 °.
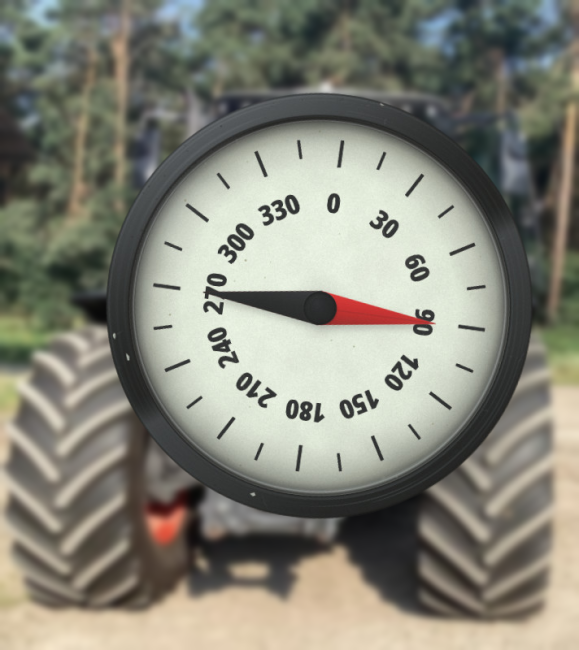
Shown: 90 °
